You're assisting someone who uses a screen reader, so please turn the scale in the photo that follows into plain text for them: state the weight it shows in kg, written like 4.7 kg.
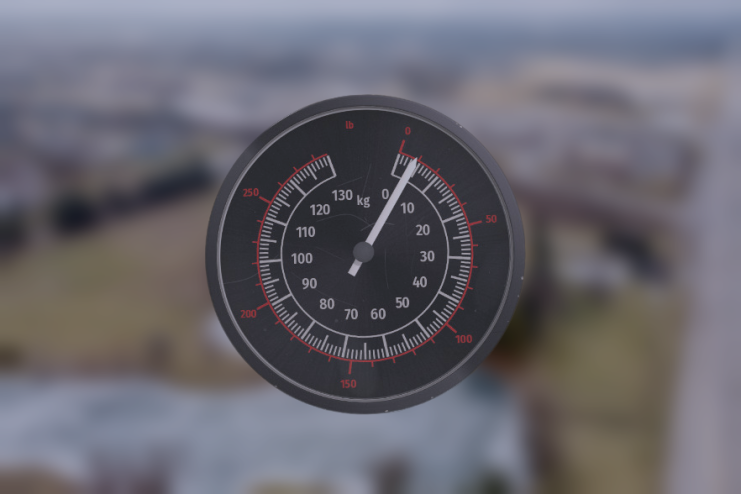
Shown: 4 kg
